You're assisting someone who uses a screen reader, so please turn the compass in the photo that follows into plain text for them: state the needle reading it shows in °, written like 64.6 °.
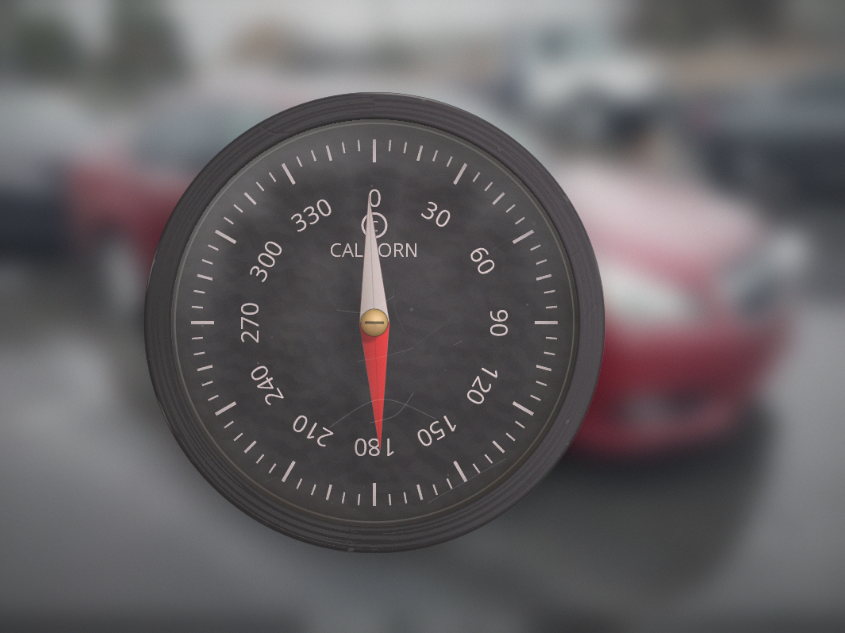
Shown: 177.5 °
